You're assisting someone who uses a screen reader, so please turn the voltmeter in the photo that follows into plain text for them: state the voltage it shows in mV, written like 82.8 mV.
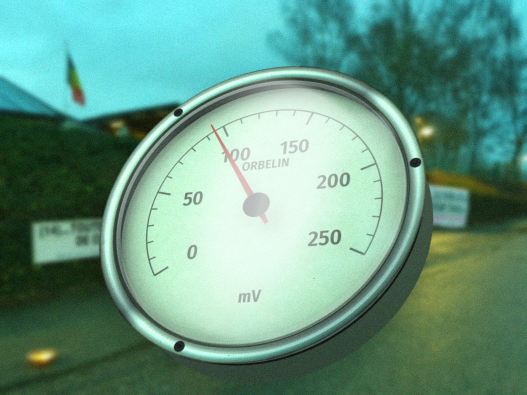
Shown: 95 mV
